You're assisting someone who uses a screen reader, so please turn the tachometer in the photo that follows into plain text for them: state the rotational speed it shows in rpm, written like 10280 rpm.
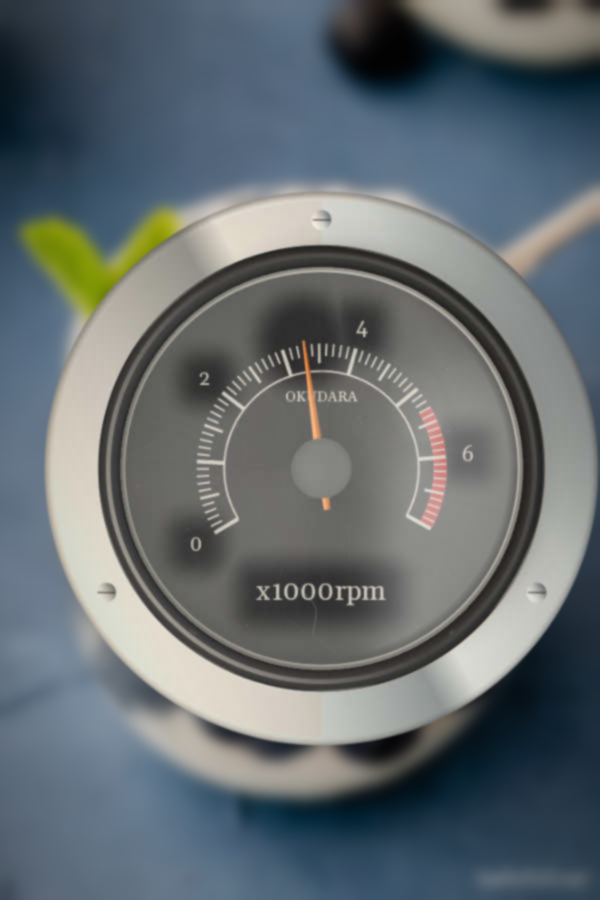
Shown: 3300 rpm
